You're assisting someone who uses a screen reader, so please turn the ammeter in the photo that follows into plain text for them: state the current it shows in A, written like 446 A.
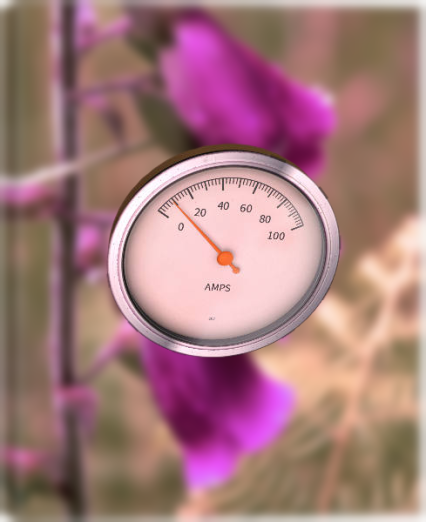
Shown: 10 A
